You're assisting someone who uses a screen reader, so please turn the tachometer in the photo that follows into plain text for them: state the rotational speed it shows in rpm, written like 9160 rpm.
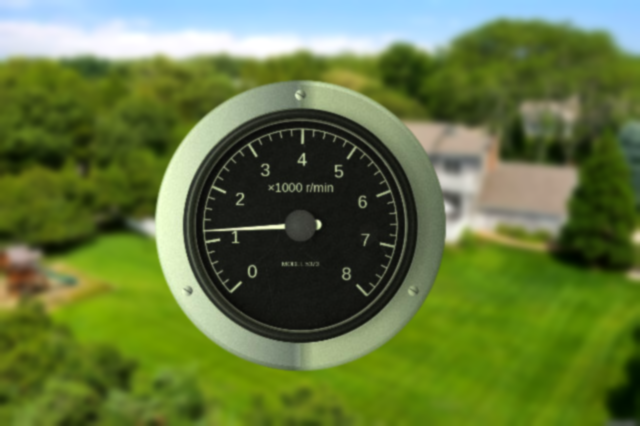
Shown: 1200 rpm
